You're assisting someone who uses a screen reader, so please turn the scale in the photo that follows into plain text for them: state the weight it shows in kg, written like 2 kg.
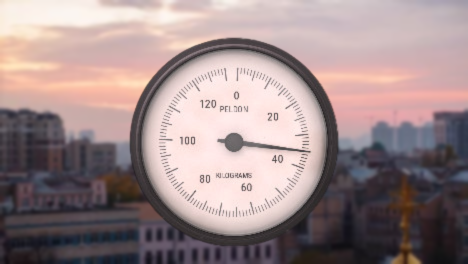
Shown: 35 kg
